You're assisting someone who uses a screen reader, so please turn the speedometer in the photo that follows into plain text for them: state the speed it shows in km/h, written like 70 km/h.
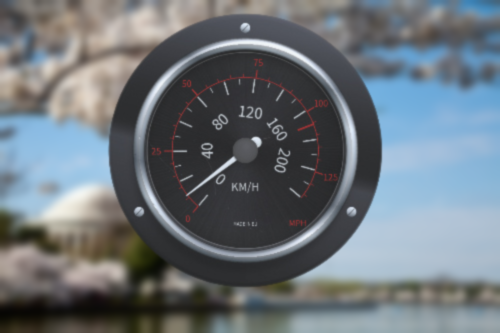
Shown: 10 km/h
